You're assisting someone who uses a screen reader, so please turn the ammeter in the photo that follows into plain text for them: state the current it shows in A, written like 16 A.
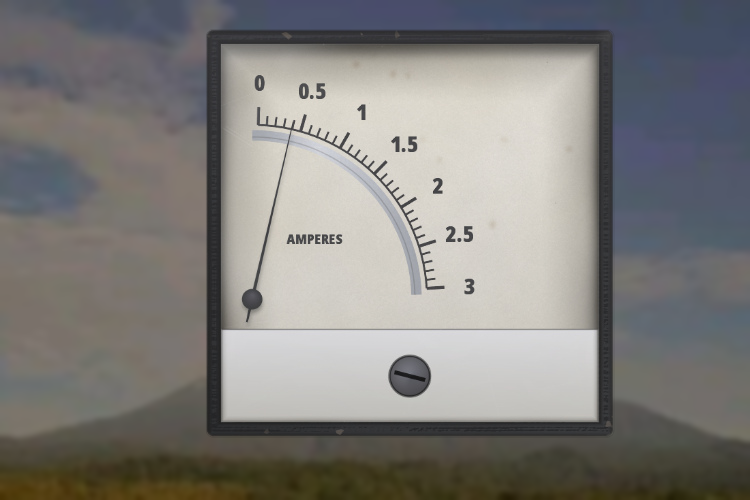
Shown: 0.4 A
